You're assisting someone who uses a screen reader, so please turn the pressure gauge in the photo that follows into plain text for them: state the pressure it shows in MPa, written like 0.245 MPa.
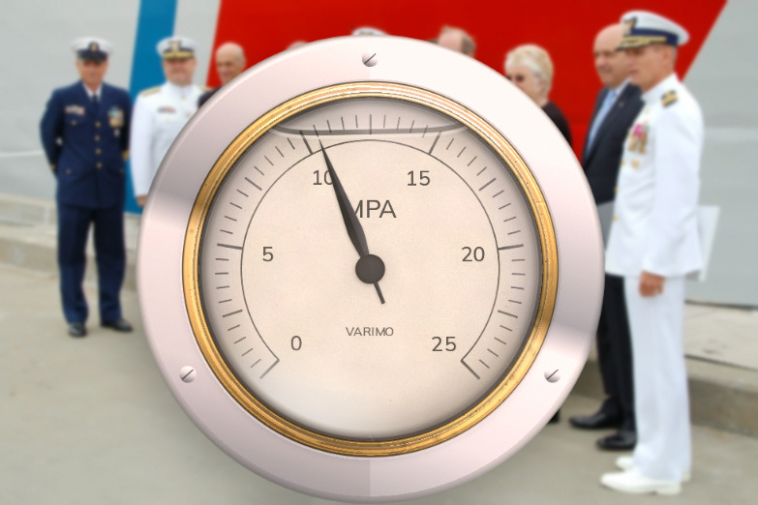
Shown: 10.5 MPa
